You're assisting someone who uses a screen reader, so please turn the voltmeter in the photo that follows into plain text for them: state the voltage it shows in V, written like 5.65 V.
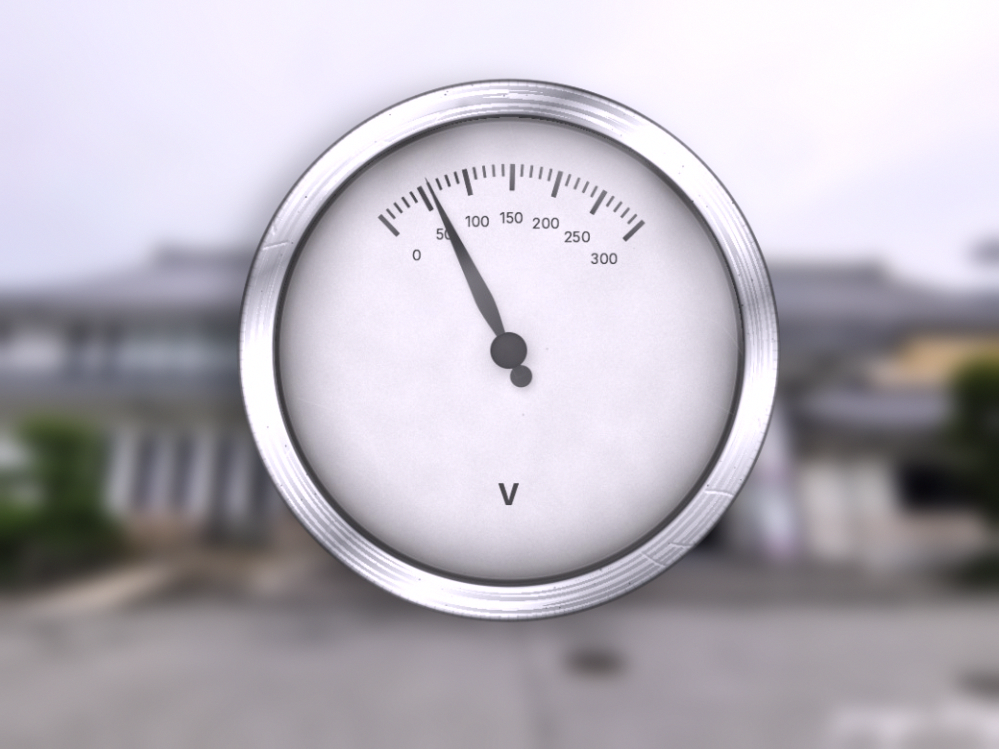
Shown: 60 V
